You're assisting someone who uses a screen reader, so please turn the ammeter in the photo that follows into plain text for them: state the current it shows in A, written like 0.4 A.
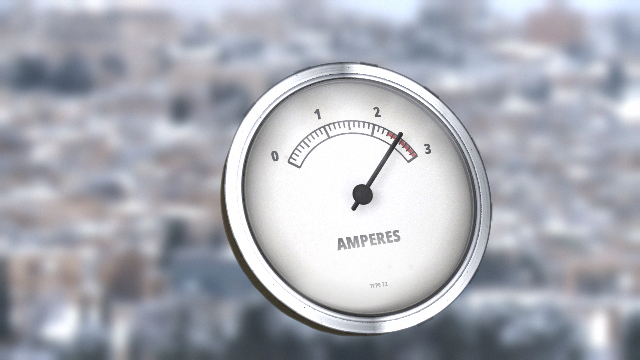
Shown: 2.5 A
